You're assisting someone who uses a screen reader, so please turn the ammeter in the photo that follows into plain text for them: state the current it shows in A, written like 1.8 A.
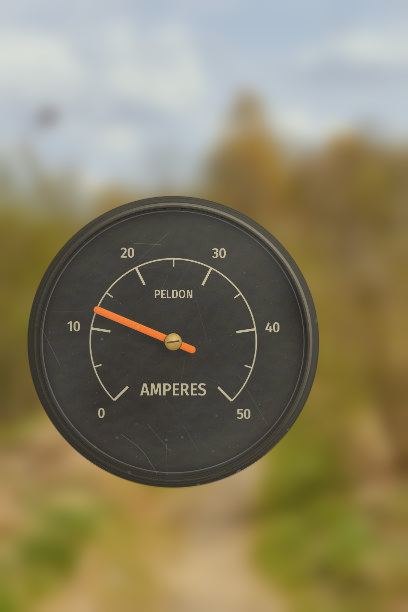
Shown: 12.5 A
